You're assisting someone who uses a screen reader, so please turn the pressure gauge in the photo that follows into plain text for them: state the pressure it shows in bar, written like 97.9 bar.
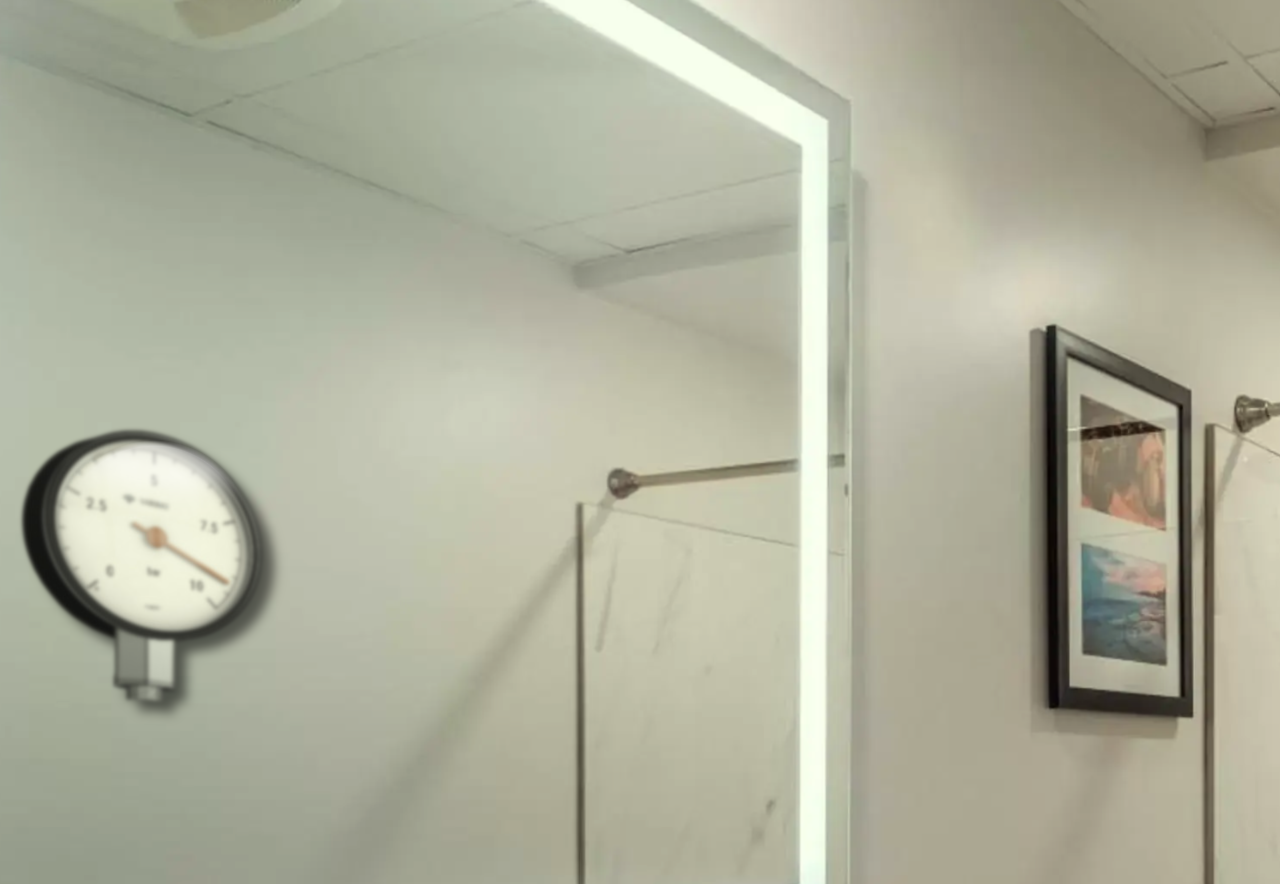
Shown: 9.25 bar
